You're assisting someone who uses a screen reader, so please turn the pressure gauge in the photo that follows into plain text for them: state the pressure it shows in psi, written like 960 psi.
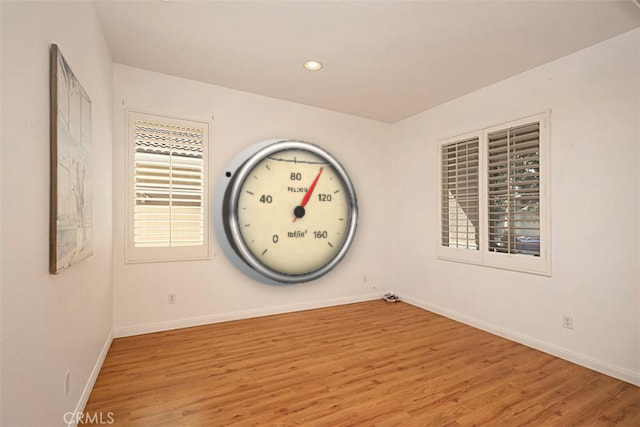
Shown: 100 psi
